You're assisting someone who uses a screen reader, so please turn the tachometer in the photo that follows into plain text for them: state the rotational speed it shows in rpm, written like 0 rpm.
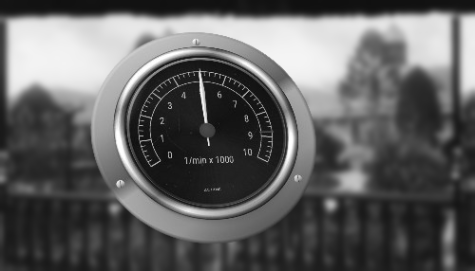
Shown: 5000 rpm
